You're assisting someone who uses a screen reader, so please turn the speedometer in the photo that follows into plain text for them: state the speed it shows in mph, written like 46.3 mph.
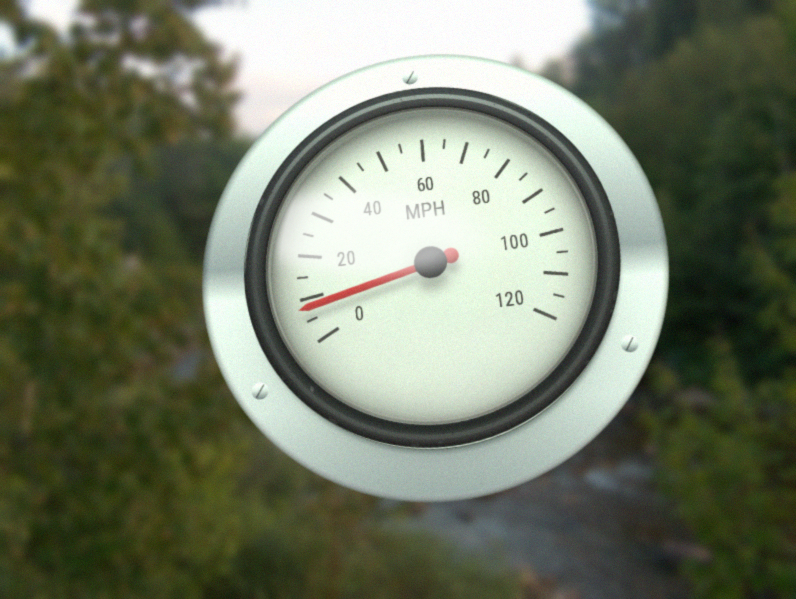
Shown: 7.5 mph
